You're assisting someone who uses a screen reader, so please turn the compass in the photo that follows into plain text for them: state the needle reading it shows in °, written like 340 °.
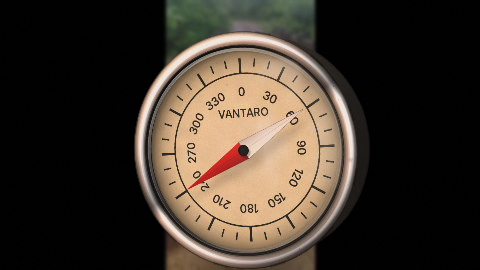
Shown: 240 °
